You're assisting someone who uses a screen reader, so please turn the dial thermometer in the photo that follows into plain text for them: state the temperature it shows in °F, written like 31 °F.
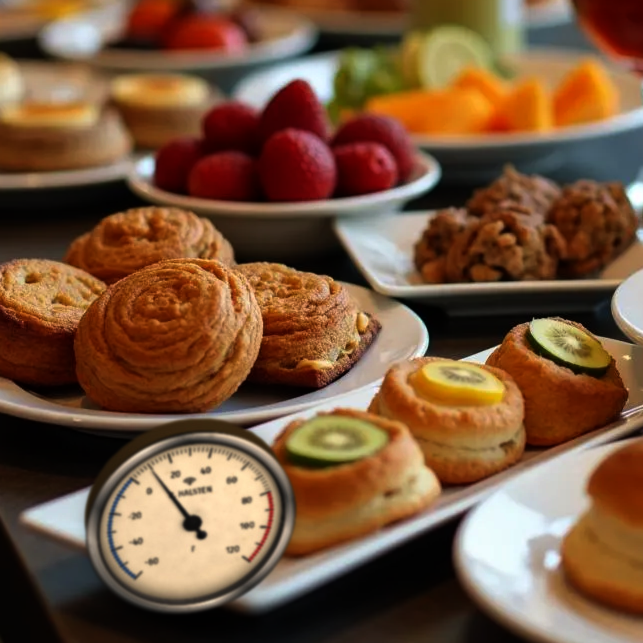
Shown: 10 °F
